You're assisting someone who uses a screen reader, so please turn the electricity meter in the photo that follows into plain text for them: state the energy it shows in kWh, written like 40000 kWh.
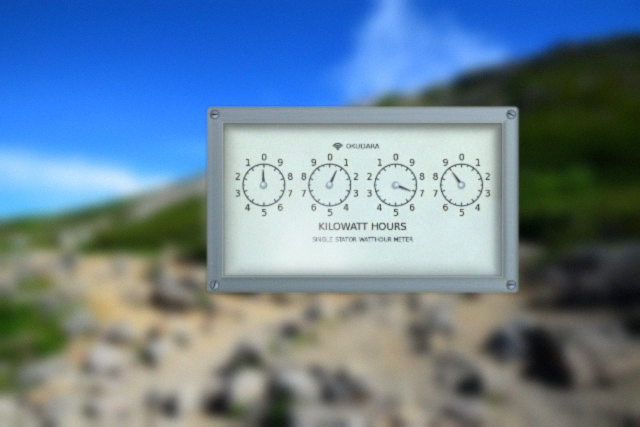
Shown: 69 kWh
